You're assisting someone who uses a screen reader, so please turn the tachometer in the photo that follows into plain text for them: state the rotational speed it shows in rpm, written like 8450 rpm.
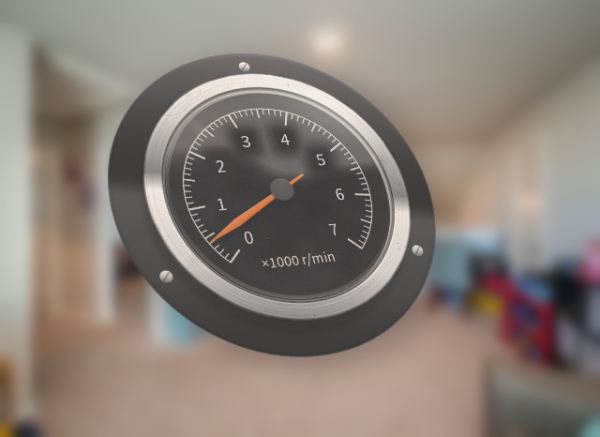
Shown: 400 rpm
